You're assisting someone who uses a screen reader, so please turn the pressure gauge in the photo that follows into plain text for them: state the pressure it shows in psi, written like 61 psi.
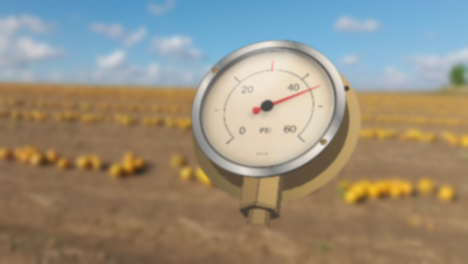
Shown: 45 psi
